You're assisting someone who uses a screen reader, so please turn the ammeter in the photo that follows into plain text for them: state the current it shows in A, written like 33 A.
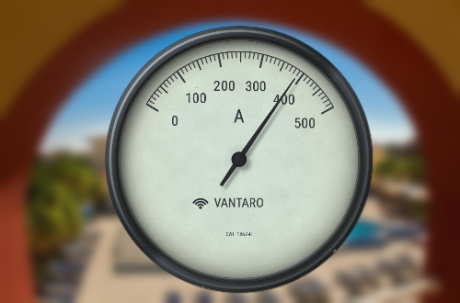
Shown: 390 A
